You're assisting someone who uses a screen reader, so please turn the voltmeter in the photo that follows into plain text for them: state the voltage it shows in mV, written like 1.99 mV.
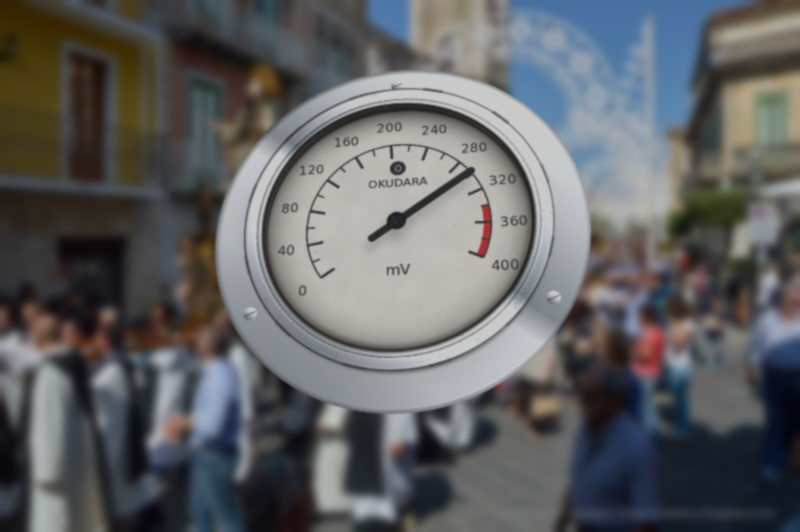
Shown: 300 mV
